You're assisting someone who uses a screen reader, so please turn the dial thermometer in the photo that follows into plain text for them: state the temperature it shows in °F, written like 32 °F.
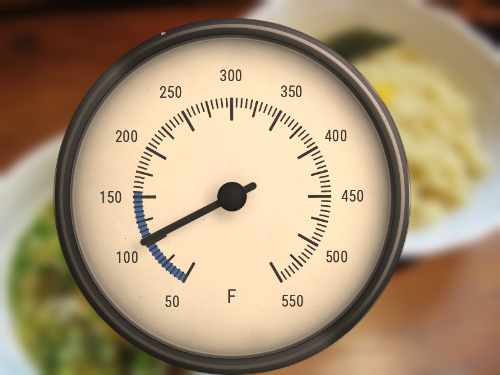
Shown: 105 °F
